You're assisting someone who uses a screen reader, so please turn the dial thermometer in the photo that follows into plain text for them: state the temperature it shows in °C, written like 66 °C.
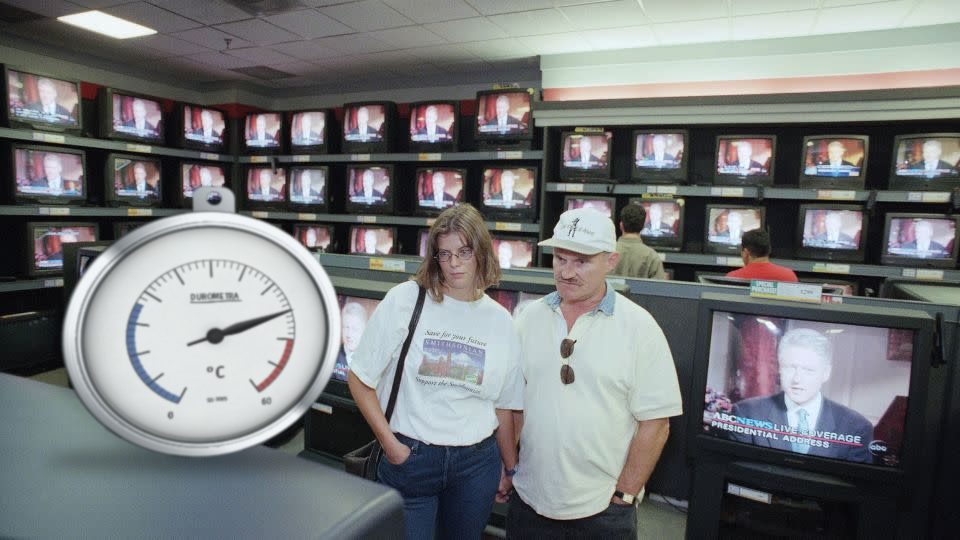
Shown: 45 °C
